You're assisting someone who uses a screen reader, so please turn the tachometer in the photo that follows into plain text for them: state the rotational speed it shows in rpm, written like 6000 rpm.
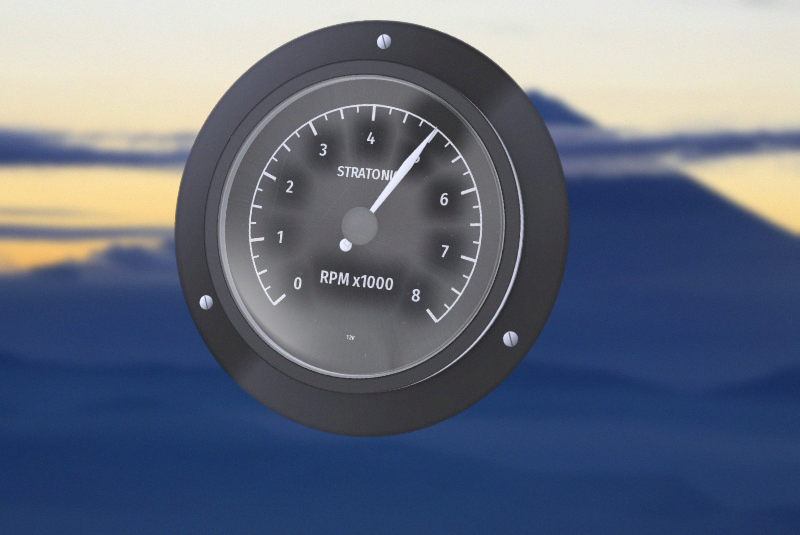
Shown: 5000 rpm
